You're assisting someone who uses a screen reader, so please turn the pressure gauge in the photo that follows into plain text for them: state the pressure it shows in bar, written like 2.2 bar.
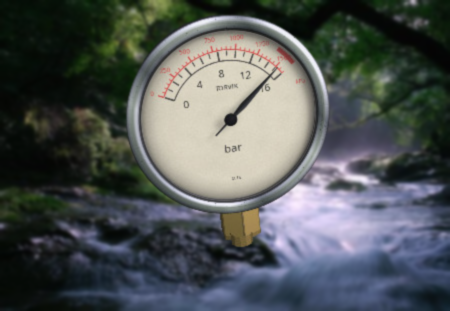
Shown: 15 bar
